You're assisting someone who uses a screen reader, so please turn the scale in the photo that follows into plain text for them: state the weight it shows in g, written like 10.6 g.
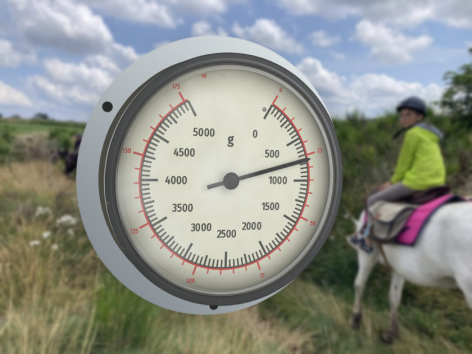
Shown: 750 g
